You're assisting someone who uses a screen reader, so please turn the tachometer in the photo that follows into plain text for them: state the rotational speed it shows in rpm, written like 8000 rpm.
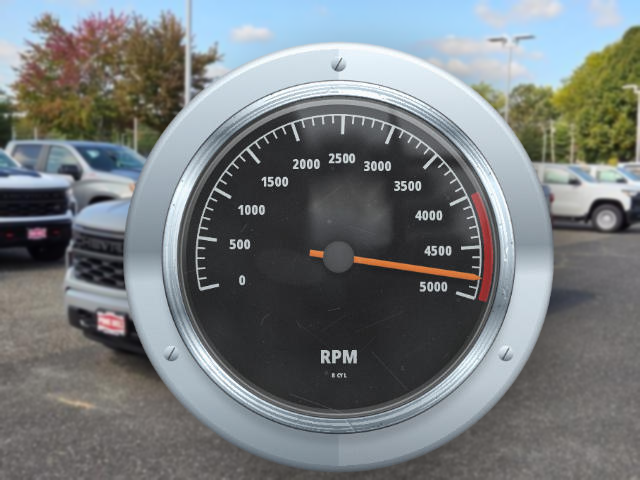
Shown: 4800 rpm
